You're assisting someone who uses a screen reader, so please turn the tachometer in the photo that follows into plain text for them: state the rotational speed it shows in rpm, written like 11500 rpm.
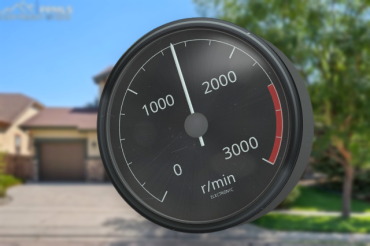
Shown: 1500 rpm
